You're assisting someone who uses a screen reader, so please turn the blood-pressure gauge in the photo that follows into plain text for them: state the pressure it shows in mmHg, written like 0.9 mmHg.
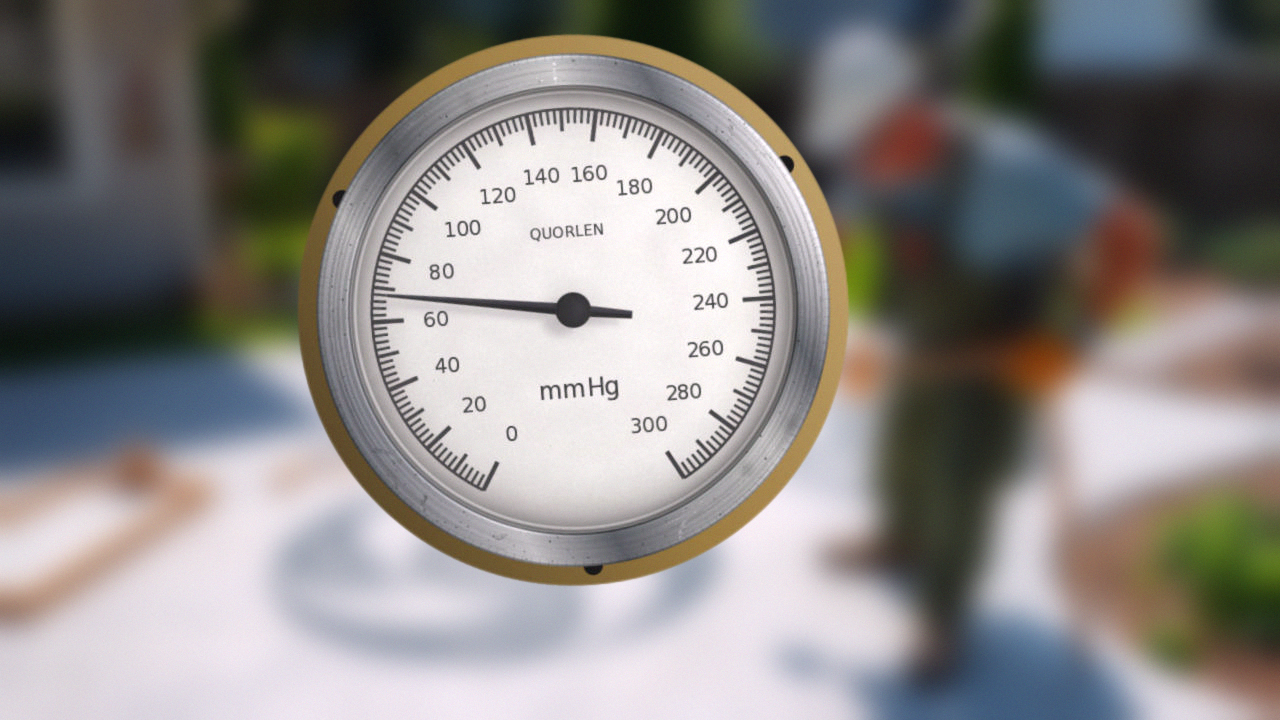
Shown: 68 mmHg
